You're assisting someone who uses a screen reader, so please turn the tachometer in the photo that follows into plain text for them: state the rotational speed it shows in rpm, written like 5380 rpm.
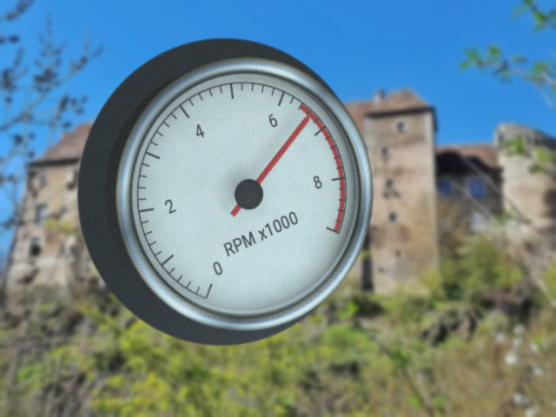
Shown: 6600 rpm
